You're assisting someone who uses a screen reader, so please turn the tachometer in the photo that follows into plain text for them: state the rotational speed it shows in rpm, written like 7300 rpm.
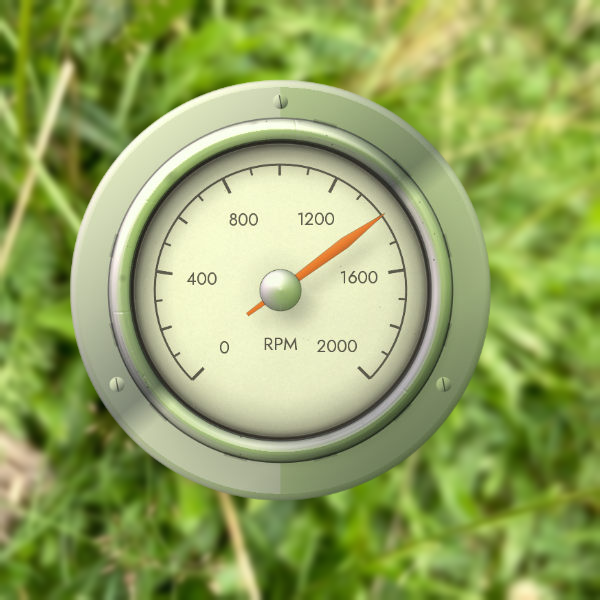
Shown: 1400 rpm
